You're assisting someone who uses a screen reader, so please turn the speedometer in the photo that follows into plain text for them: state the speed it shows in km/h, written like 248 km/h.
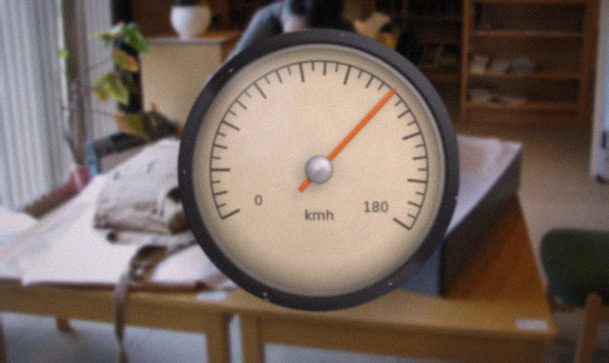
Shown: 120 km/h
